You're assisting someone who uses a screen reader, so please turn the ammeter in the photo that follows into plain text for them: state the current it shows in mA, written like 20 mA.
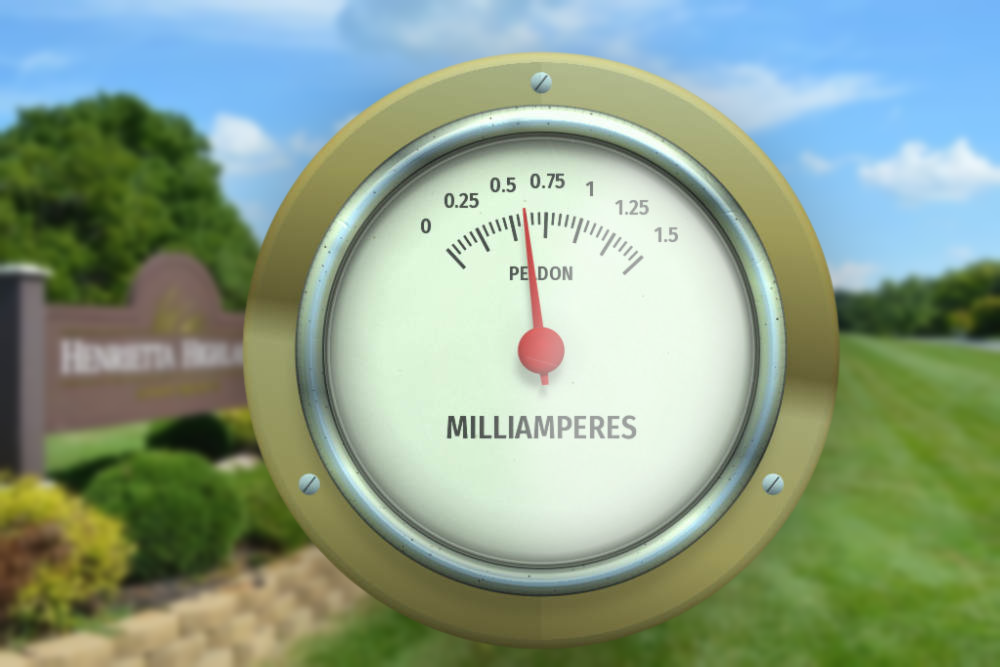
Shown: 0.6 mA
